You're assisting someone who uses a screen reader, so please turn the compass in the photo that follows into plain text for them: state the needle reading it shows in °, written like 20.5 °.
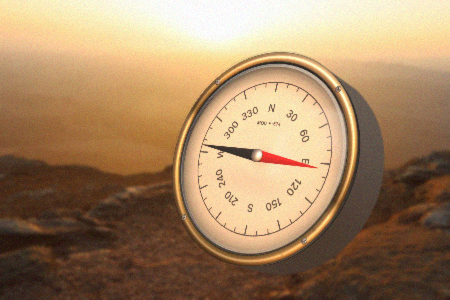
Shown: 95 °
